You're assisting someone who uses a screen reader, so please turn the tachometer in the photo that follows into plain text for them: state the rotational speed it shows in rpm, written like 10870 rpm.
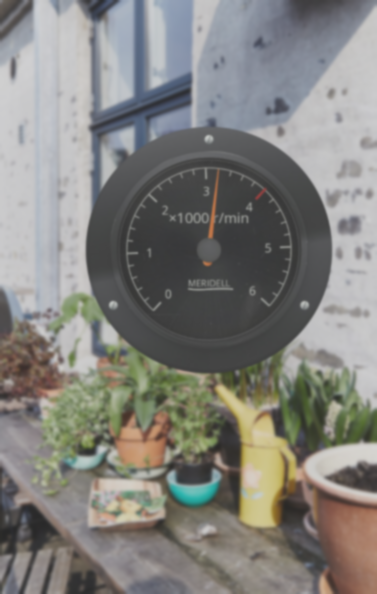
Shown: 3200 rpm
